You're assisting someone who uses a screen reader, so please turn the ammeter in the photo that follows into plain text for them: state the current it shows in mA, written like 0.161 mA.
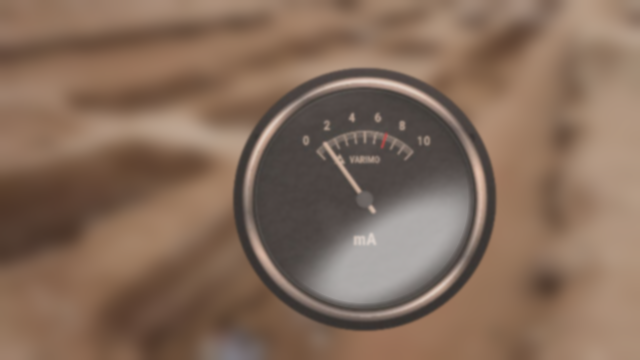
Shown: 1 mA
